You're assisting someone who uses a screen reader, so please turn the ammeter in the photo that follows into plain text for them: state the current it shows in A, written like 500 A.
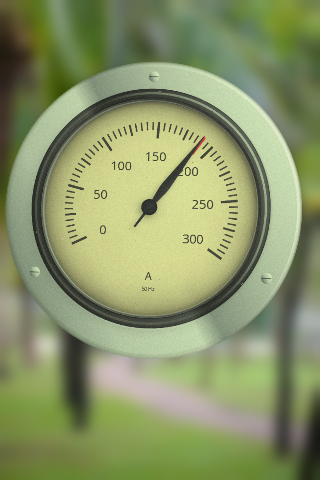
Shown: 190 A
